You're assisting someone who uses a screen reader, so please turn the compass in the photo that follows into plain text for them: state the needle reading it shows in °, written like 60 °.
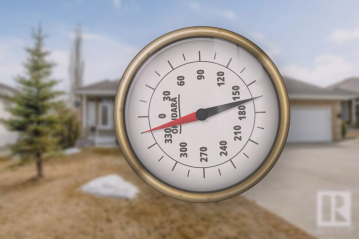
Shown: 345 °
